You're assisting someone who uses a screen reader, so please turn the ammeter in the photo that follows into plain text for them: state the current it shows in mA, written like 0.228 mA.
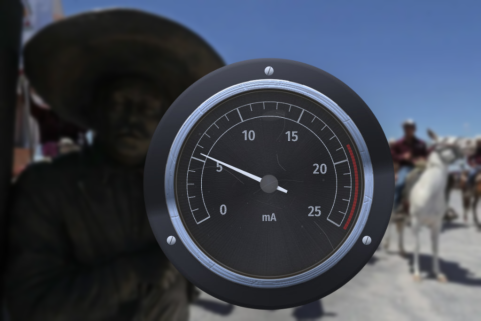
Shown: 5.5 mA
